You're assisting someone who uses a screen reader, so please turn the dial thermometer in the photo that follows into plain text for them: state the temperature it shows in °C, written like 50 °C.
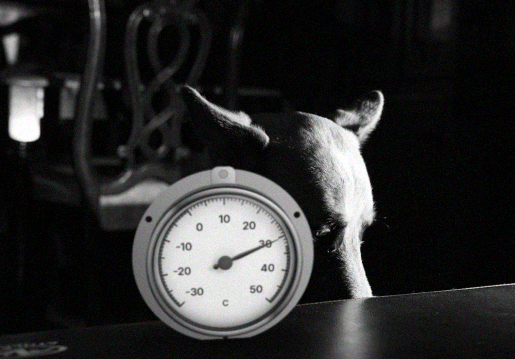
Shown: 30 °C
